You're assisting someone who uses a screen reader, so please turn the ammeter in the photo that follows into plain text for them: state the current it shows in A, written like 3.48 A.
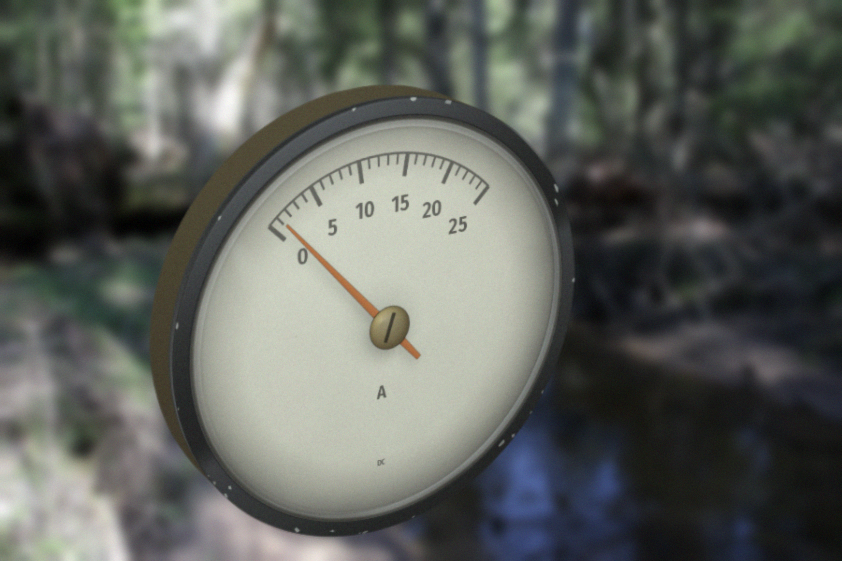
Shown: 1 A
